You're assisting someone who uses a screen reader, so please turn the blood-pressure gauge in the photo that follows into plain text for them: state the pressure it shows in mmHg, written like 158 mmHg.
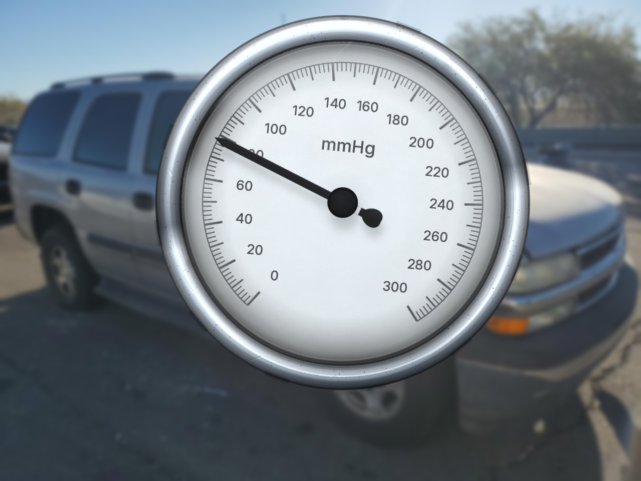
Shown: 78 mmHg
